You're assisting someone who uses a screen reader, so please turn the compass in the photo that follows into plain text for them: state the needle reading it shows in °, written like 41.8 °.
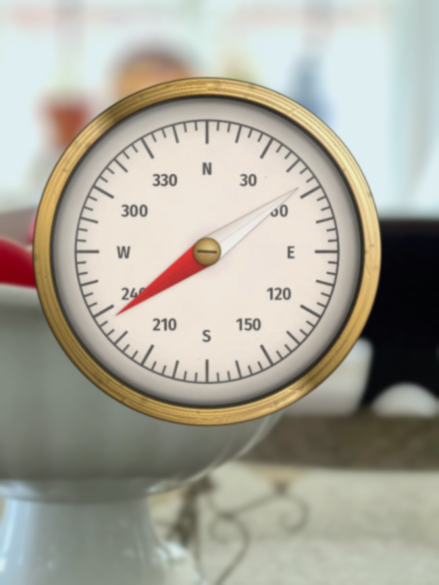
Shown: 235 °
